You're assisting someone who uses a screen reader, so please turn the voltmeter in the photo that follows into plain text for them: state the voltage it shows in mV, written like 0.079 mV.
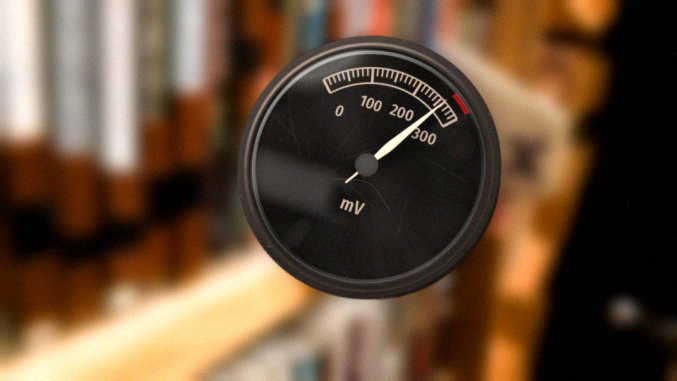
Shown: 260 mV
